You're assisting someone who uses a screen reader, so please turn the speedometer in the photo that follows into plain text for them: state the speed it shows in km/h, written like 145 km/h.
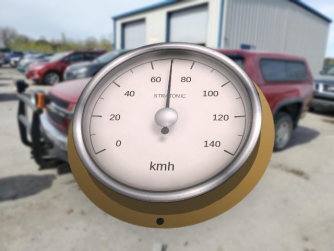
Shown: 70 km/h
